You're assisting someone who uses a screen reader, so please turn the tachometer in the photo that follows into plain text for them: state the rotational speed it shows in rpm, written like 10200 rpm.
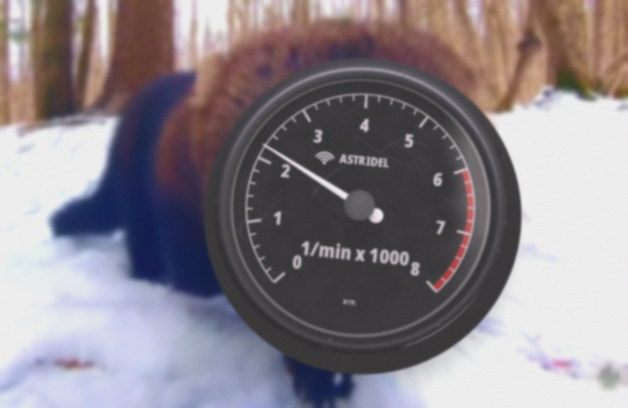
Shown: 2200 rpm
